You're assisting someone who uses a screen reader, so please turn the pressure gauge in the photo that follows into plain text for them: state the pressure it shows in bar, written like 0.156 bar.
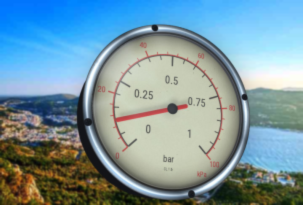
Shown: 0.1 bar
